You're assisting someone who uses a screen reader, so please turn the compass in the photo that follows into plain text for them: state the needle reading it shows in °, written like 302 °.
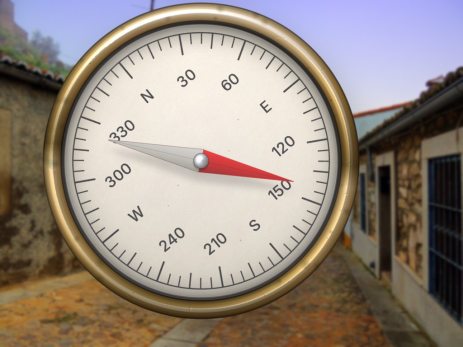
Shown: 142.5 °
